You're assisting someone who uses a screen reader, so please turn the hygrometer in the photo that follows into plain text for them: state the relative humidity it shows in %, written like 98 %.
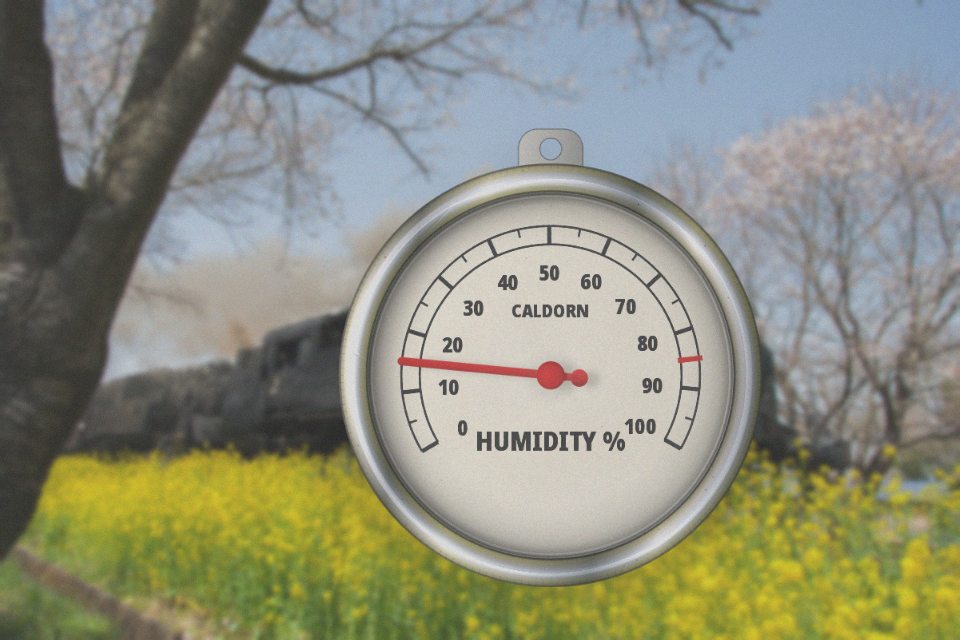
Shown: 15 %
